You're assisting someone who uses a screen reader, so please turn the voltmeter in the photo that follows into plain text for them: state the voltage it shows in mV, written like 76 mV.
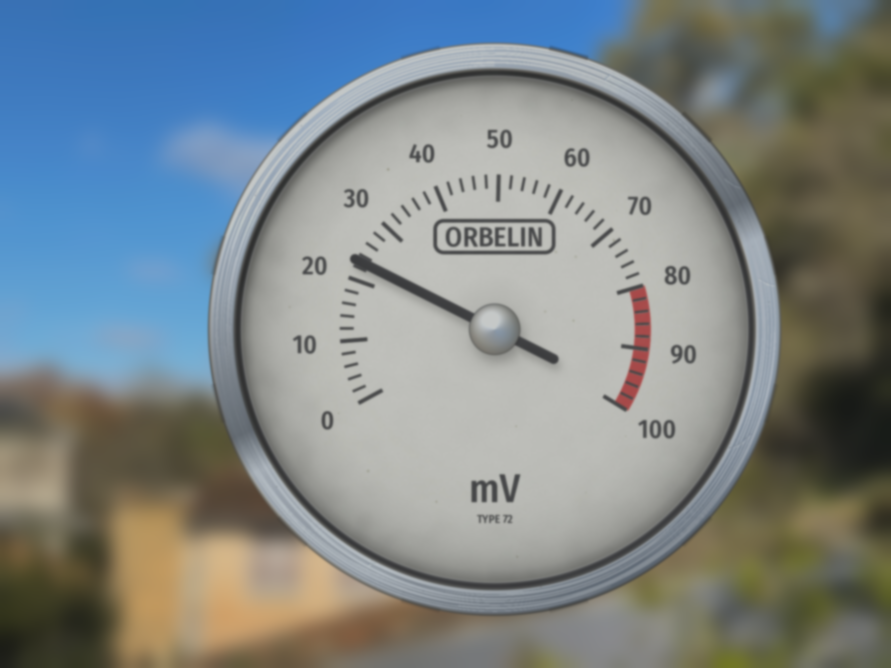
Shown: 23 mV
